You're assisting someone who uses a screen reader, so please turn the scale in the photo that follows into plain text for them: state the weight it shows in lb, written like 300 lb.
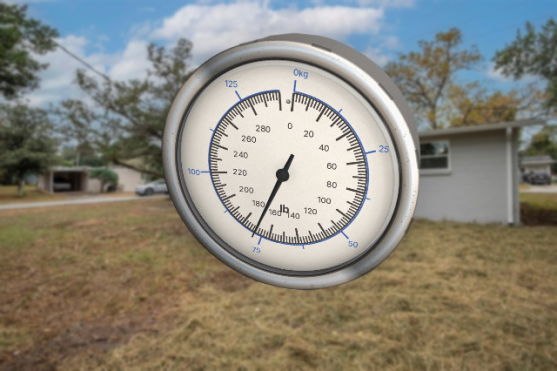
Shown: 170 lb
